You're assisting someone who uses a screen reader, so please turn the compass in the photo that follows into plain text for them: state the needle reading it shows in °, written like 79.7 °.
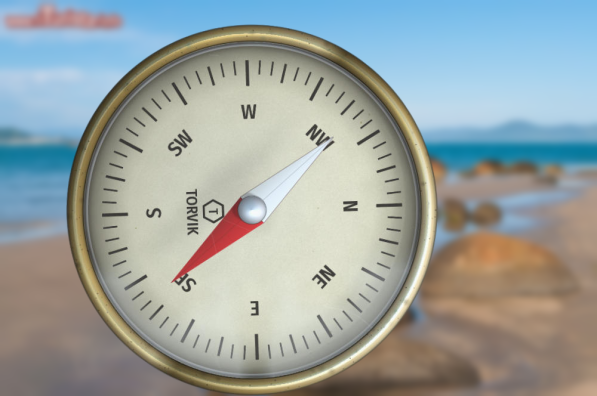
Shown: 140 °
